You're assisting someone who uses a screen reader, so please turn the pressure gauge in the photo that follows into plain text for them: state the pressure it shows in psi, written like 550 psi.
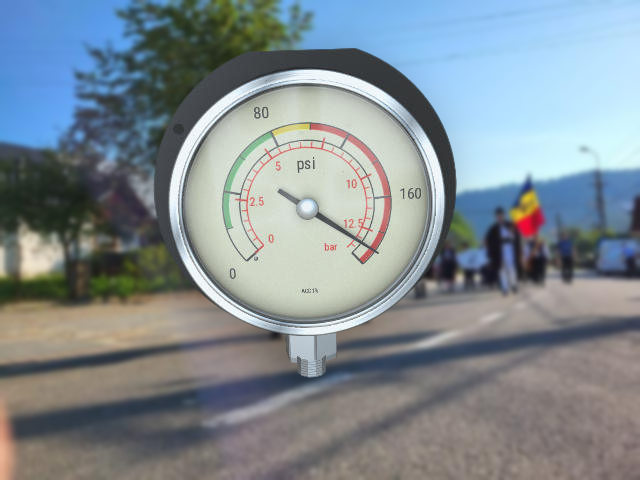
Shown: 190 psi
